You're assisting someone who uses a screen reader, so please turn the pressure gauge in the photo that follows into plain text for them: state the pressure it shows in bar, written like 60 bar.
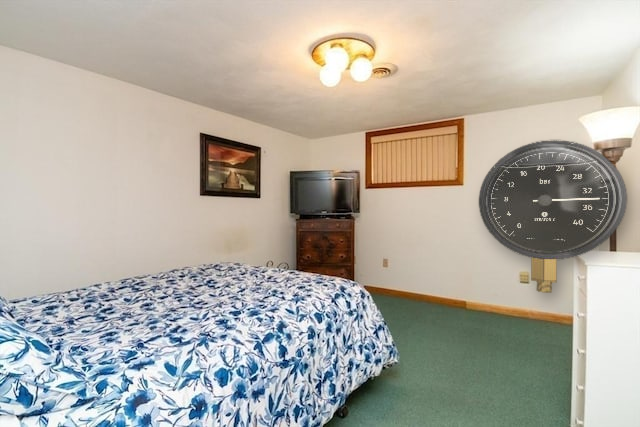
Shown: 34 bar
